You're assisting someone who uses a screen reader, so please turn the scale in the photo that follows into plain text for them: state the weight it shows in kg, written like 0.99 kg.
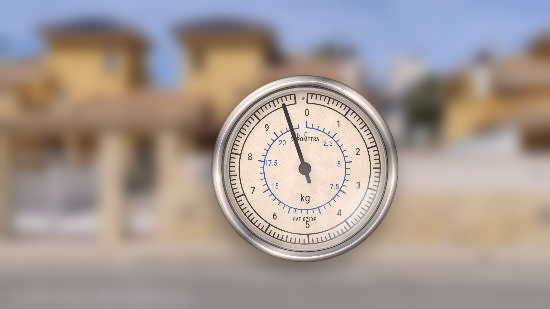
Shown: 9.7 kg
